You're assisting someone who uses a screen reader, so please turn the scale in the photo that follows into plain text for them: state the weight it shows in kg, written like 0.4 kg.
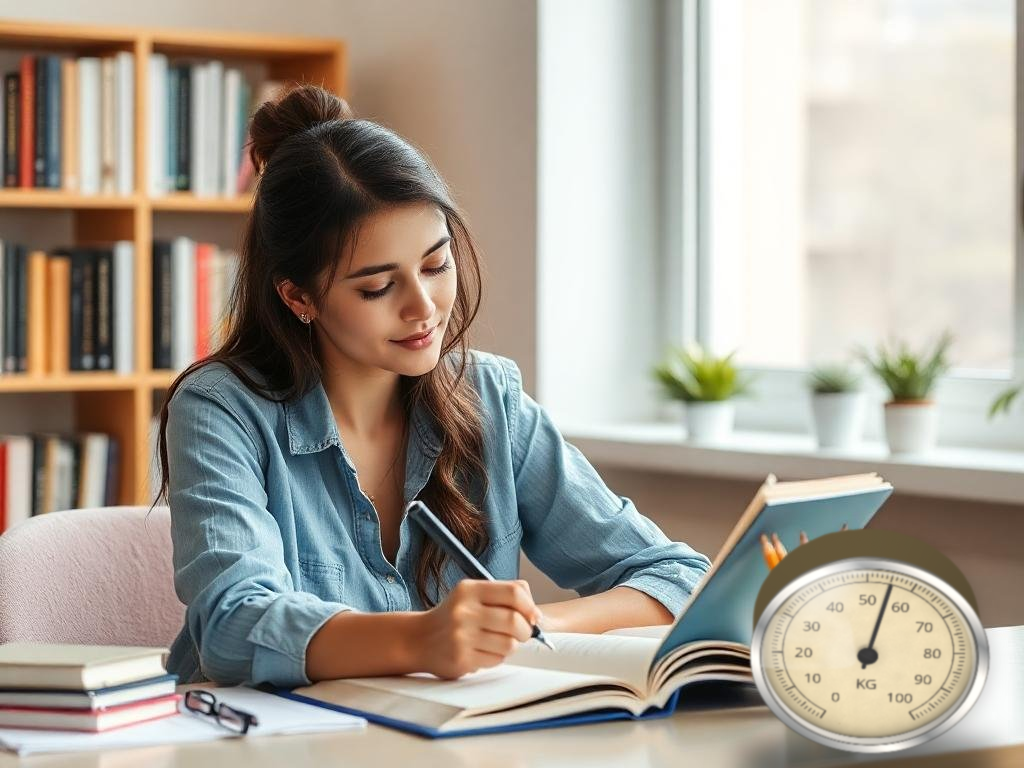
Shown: 55 kg
